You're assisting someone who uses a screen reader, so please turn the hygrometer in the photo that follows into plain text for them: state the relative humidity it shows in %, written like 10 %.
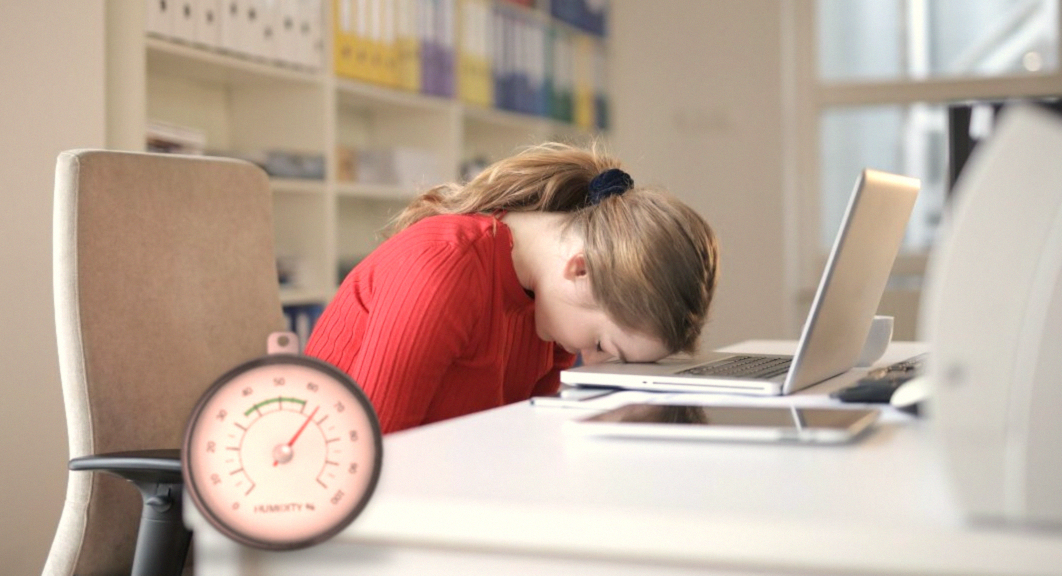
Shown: 65 %
